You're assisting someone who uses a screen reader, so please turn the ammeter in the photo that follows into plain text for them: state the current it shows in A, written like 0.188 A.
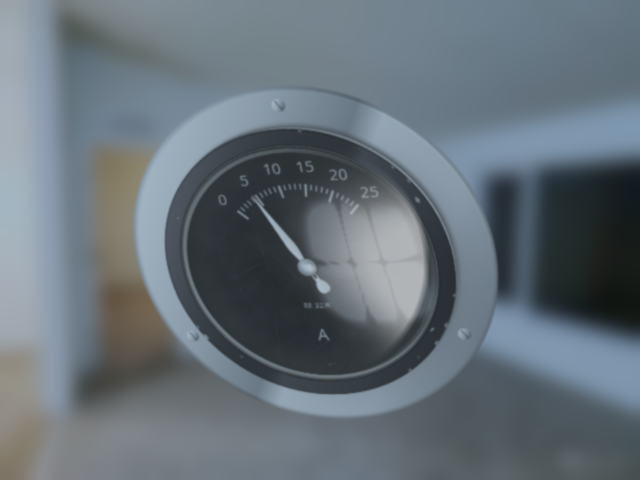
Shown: 5 A
